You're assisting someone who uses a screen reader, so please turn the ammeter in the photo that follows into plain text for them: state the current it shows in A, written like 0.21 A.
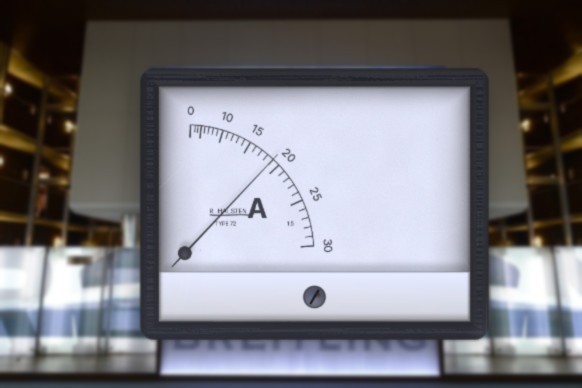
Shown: 19 A
